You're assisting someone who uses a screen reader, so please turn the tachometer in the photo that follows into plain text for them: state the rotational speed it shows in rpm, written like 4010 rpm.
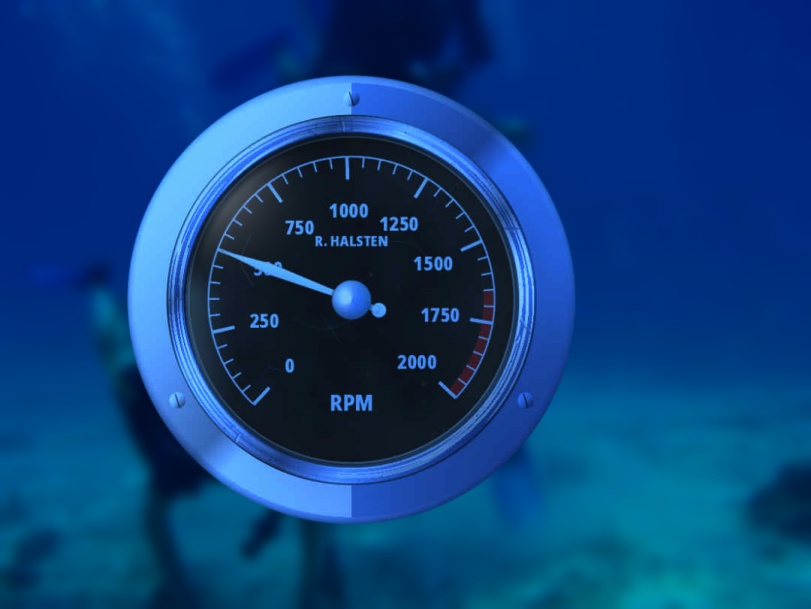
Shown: 500 rpm
